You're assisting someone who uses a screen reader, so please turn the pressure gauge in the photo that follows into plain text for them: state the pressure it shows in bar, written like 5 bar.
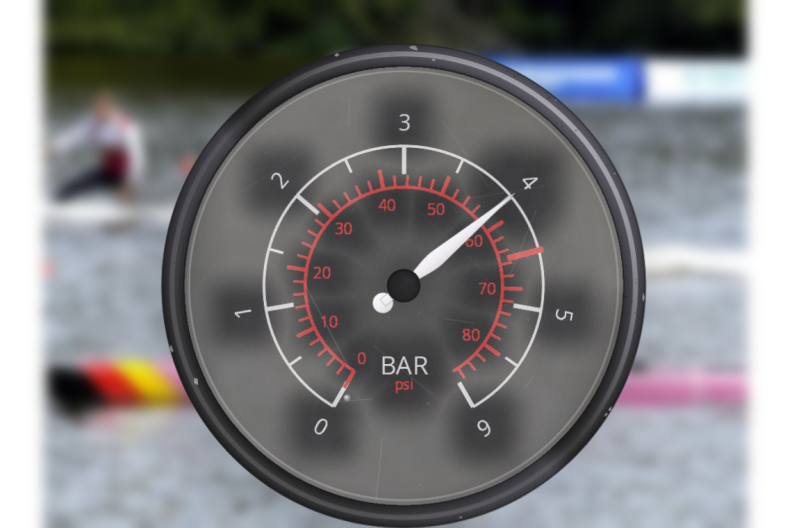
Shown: 4 bar
